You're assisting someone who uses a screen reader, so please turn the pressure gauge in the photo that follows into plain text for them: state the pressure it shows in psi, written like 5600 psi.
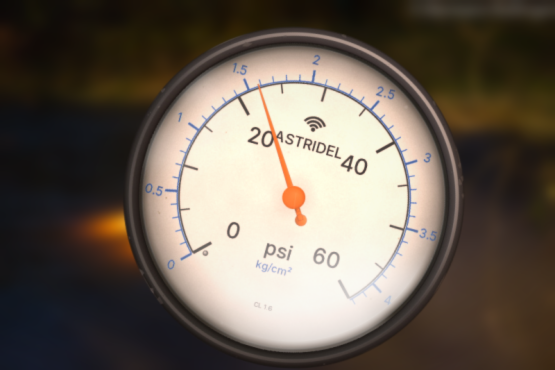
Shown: 22.5 psi
